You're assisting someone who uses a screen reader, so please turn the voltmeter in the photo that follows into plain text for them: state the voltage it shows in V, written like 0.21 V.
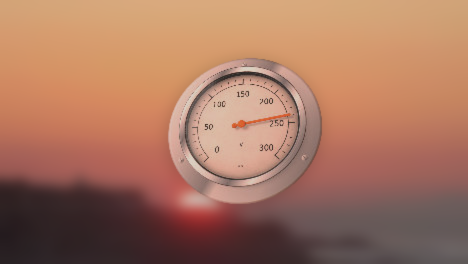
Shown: 240 V
